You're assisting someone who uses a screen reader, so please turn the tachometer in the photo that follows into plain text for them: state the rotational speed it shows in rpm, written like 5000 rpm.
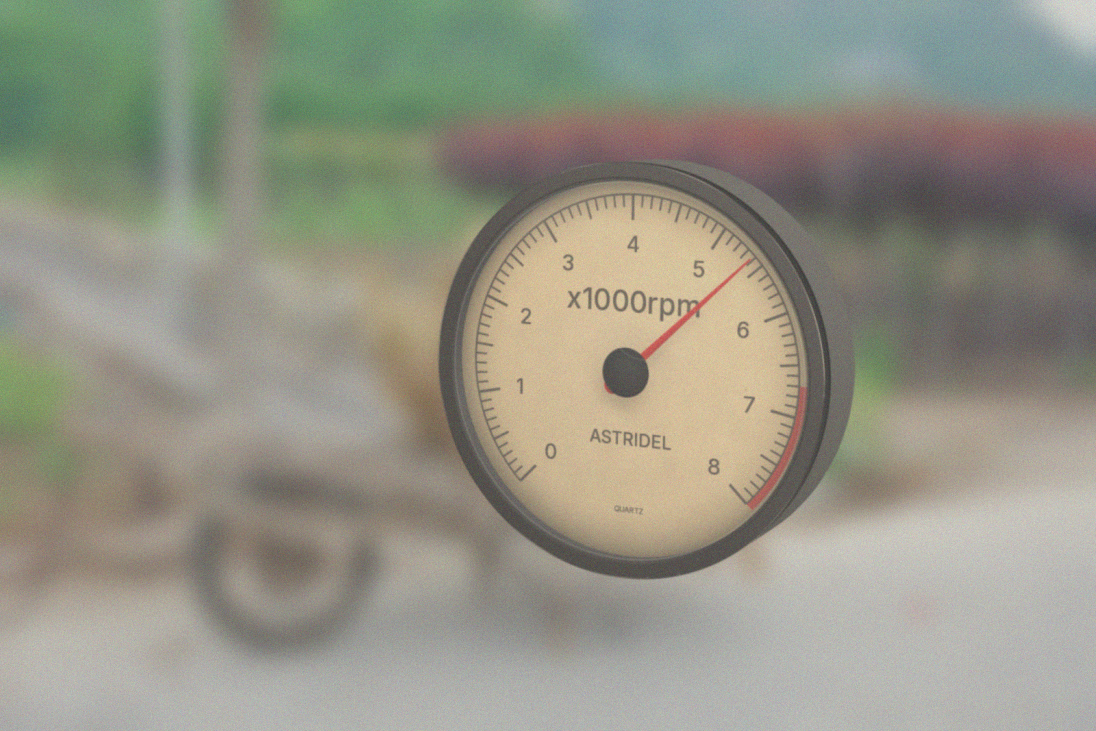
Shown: 5400 rpm
